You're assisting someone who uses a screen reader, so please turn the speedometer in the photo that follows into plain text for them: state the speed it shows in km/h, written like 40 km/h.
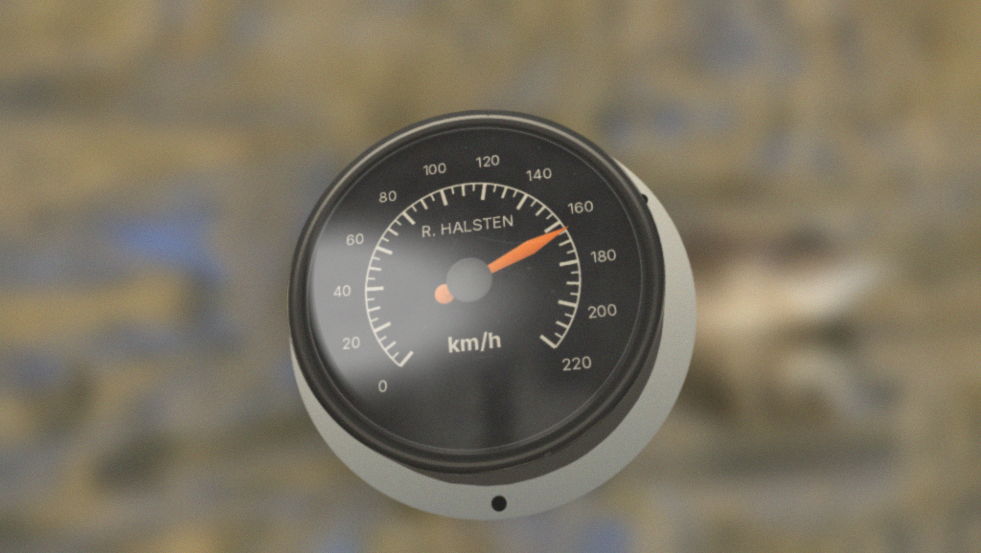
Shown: 165 km/h
